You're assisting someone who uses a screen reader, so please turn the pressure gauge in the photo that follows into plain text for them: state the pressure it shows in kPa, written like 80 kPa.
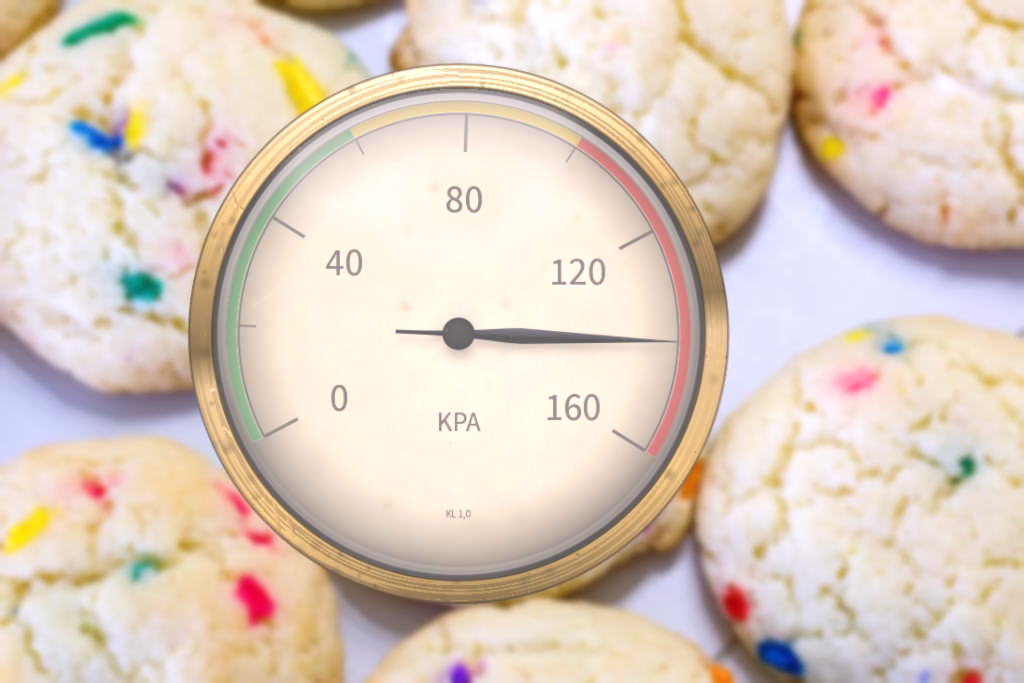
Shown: 140 kPa
